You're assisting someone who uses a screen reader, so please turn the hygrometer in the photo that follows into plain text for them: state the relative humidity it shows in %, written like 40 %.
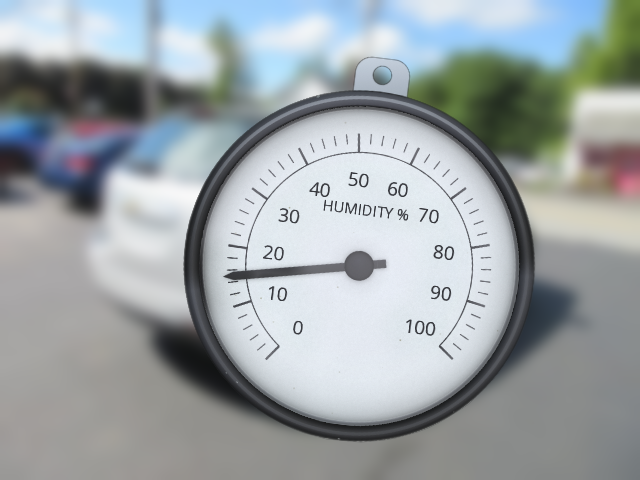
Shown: 15 %
